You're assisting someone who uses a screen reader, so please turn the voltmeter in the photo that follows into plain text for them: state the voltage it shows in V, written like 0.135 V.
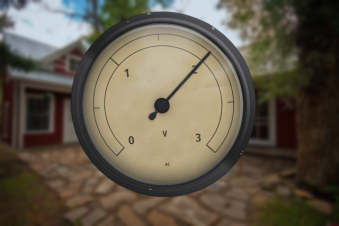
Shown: 2 V
